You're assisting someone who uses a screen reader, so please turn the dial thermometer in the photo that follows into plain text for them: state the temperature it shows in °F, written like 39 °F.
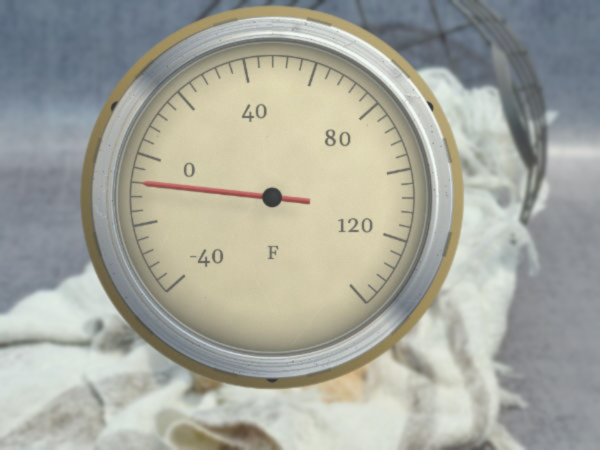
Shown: -8 °F
